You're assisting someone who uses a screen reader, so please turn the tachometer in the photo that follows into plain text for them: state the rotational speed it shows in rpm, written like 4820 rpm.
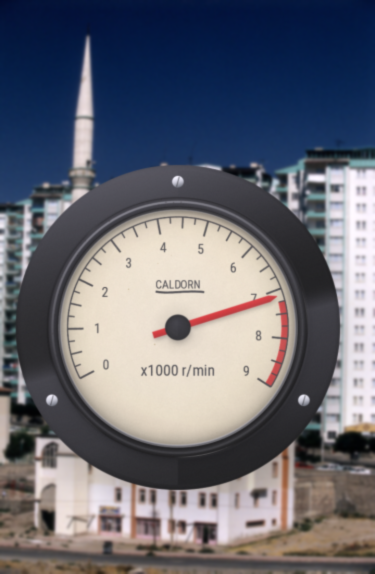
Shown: 7125 rpm
